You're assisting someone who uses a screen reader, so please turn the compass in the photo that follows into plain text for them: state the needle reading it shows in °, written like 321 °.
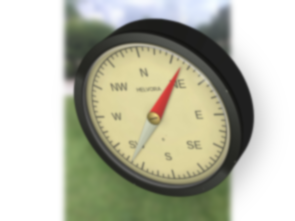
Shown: 40 °
